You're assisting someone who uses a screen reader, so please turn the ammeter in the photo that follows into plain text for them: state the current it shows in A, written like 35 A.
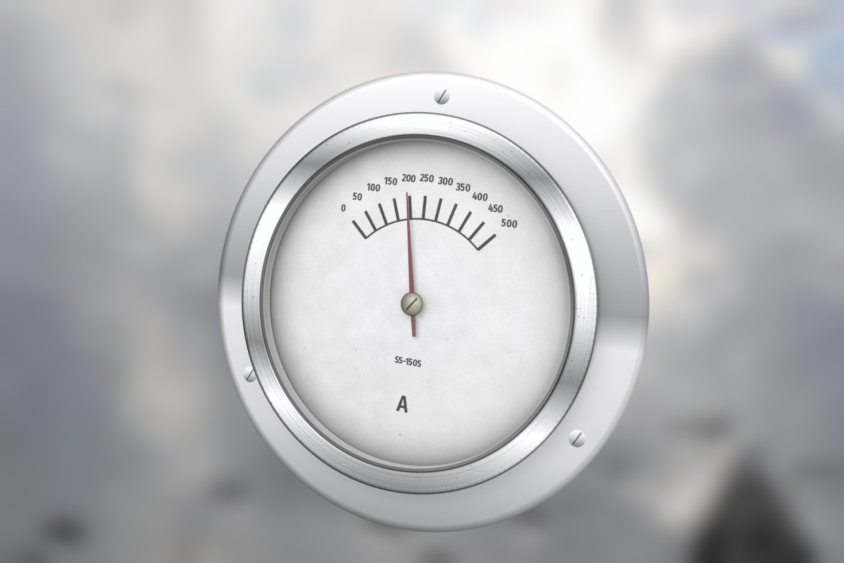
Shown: 200 A
